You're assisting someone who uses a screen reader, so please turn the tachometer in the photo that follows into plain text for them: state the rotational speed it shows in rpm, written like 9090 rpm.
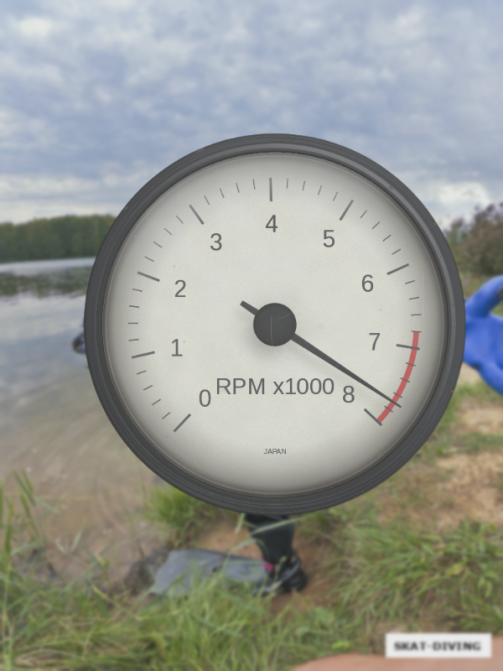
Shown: 7700 rpm
